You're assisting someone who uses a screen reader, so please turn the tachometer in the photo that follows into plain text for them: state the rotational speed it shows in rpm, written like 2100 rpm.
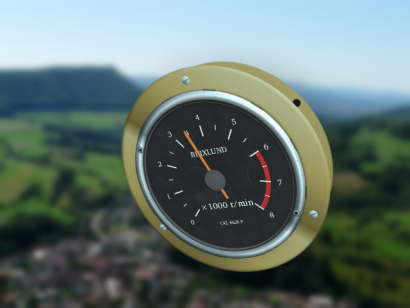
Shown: 3500 rpm
